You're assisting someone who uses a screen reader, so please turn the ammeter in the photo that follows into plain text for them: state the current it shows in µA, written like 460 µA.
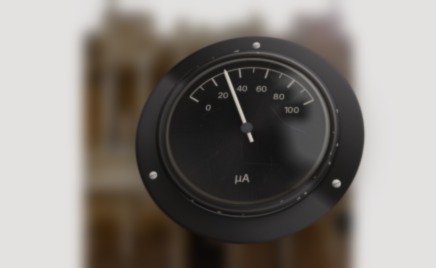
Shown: 30 µA
